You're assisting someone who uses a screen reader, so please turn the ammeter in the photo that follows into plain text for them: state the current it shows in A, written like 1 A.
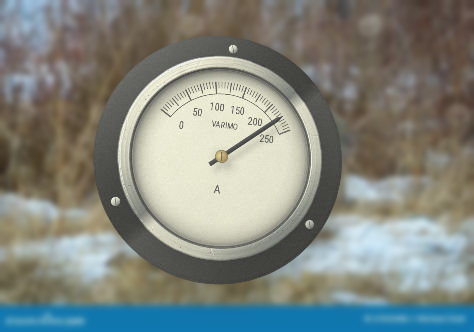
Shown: 225 A
